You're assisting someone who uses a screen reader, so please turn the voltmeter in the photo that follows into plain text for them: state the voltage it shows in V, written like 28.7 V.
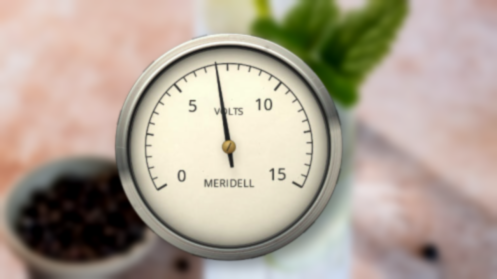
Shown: 7 V
